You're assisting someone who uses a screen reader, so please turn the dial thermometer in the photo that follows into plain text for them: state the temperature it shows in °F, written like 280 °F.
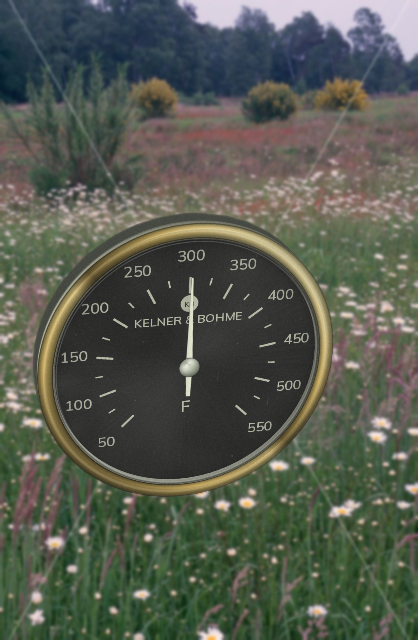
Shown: 300 °F
